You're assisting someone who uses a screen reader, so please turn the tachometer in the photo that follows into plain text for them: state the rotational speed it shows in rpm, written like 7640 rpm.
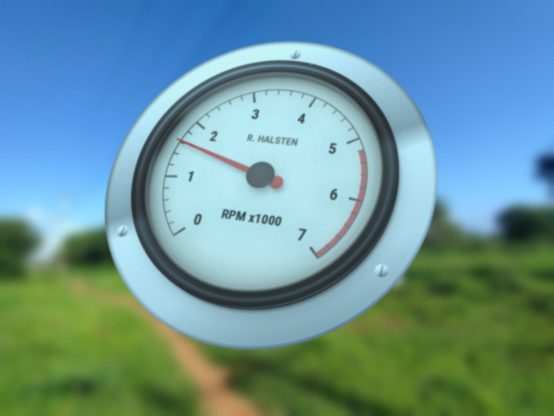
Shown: 1600 rpm
